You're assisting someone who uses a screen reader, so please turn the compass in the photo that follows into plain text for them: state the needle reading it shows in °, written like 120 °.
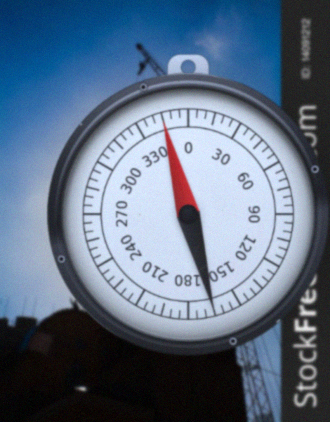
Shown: 345 °
